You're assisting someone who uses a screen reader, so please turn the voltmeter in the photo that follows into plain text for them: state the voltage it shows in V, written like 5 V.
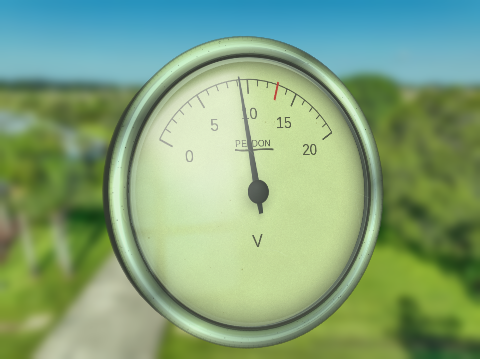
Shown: 9 V
